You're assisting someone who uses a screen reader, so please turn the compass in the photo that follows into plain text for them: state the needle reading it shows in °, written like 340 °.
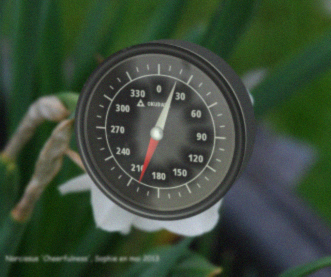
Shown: 200 °
